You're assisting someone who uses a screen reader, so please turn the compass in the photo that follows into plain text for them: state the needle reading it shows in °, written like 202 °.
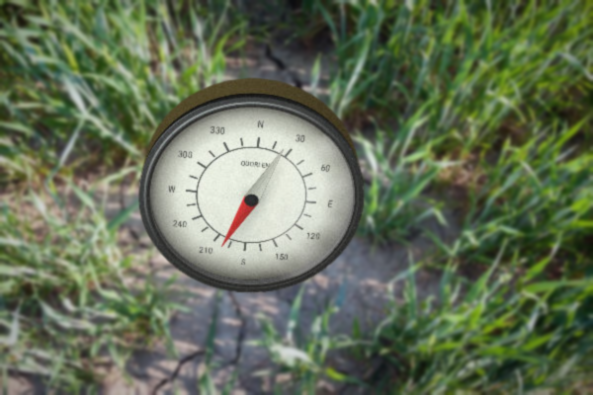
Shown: 202.5 °
